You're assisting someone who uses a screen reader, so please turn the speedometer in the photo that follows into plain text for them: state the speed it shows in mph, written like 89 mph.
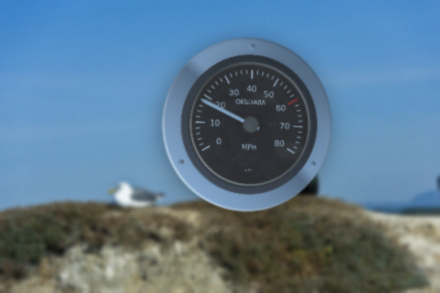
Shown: 18 mph
